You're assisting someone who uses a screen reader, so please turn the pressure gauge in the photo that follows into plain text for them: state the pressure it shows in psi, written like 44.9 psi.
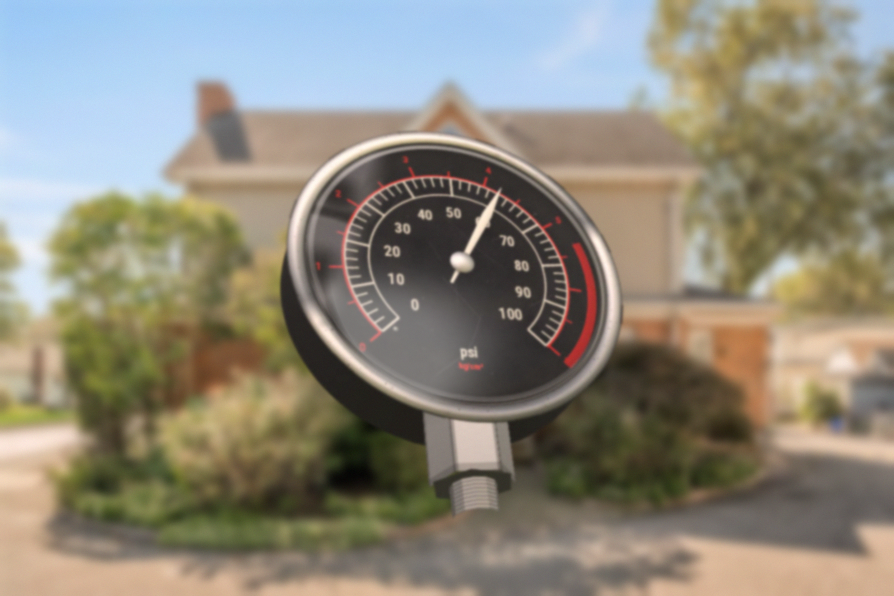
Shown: 60 psi
